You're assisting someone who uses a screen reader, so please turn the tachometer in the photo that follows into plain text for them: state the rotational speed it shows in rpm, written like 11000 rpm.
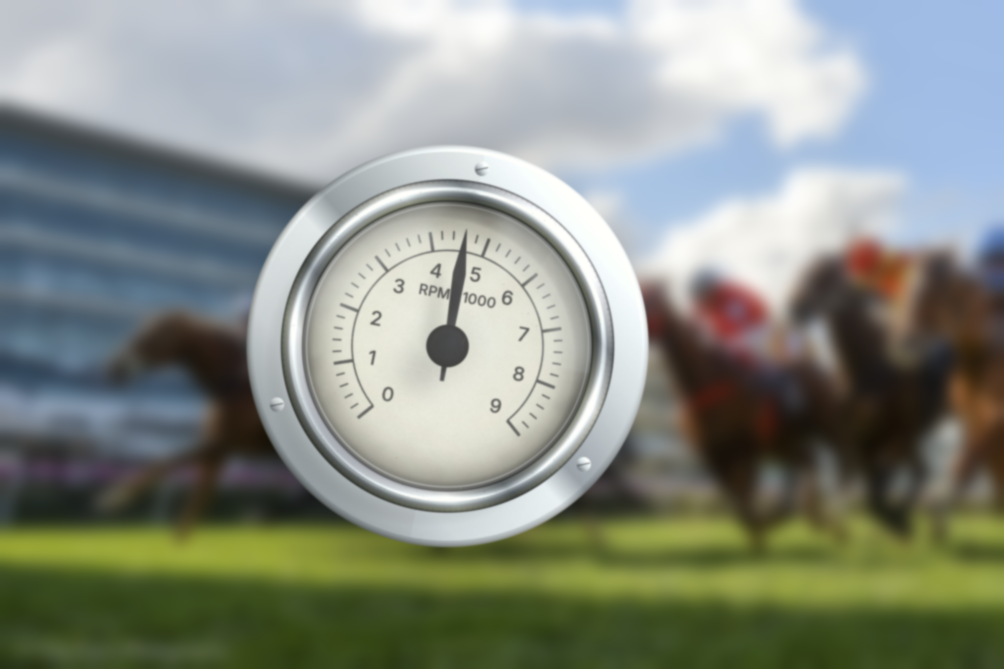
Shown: 4600 rpm
